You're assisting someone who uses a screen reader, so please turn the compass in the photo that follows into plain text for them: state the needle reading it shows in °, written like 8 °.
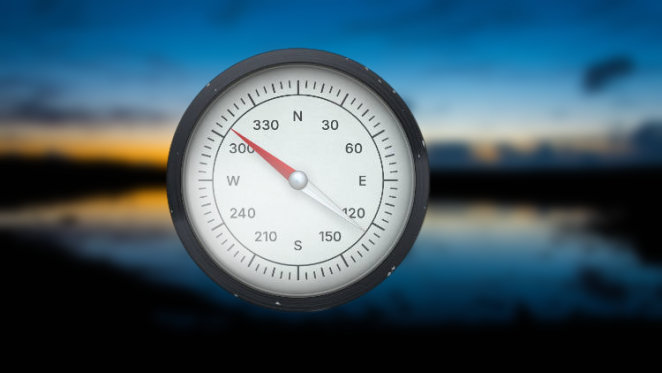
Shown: 307.5 °
